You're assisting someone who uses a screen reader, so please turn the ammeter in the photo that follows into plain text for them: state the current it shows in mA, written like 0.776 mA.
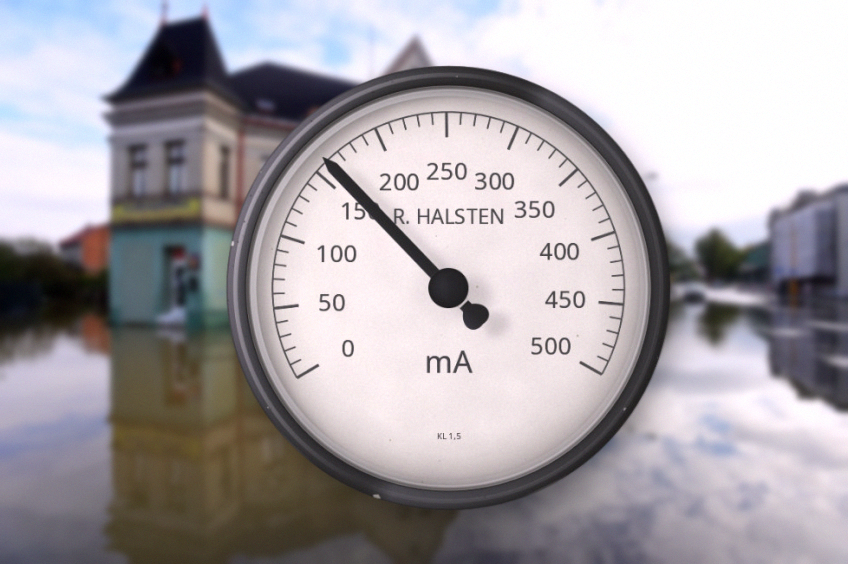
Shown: 160 mA
